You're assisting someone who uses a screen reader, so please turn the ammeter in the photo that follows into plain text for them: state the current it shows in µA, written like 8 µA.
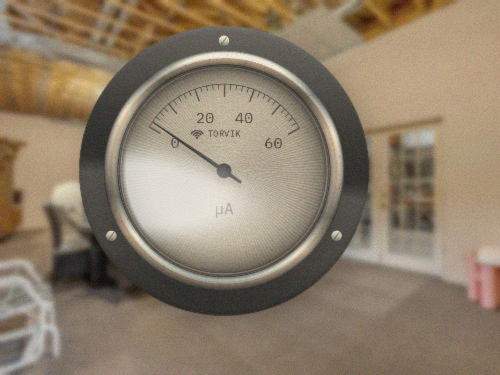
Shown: 2 µA
